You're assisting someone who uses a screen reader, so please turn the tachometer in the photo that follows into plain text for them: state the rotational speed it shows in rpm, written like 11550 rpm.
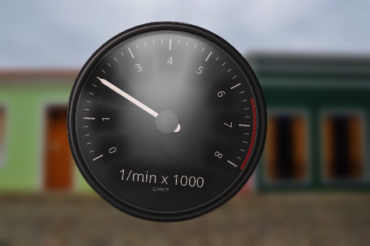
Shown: 2000 rpm
